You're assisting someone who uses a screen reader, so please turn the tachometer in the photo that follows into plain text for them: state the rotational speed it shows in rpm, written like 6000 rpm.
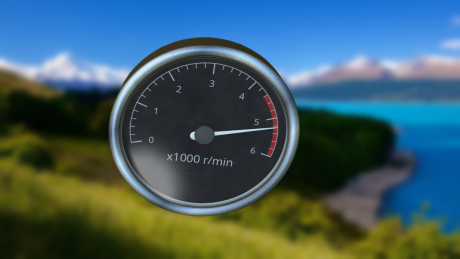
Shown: 5200 rpm
